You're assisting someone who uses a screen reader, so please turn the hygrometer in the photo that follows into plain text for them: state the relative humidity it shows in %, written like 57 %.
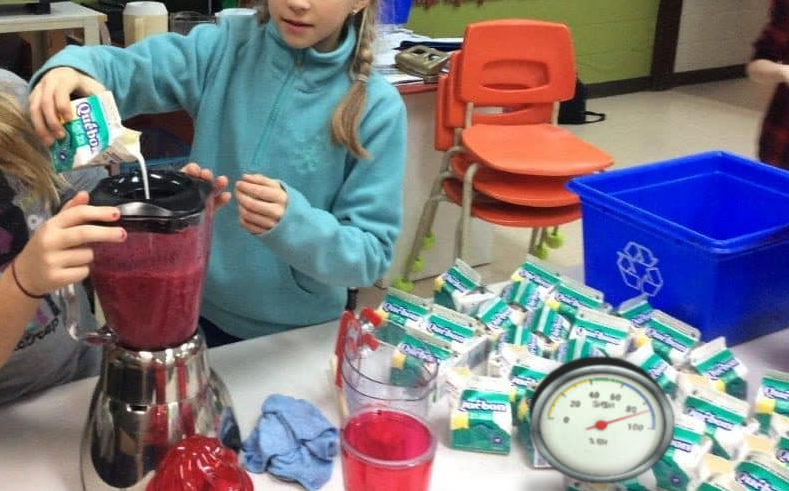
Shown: 85 %
